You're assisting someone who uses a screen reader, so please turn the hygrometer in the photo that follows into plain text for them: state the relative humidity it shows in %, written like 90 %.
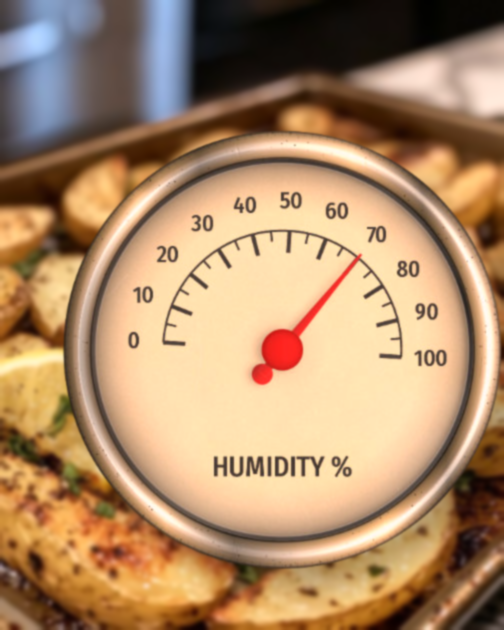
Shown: 70 %
